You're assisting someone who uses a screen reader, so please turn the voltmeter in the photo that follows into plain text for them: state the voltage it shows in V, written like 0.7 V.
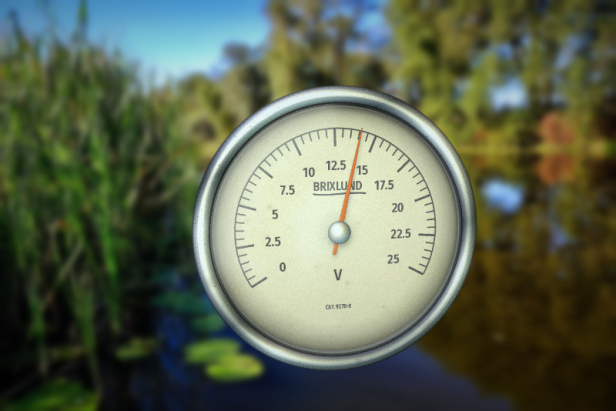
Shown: 14 V
